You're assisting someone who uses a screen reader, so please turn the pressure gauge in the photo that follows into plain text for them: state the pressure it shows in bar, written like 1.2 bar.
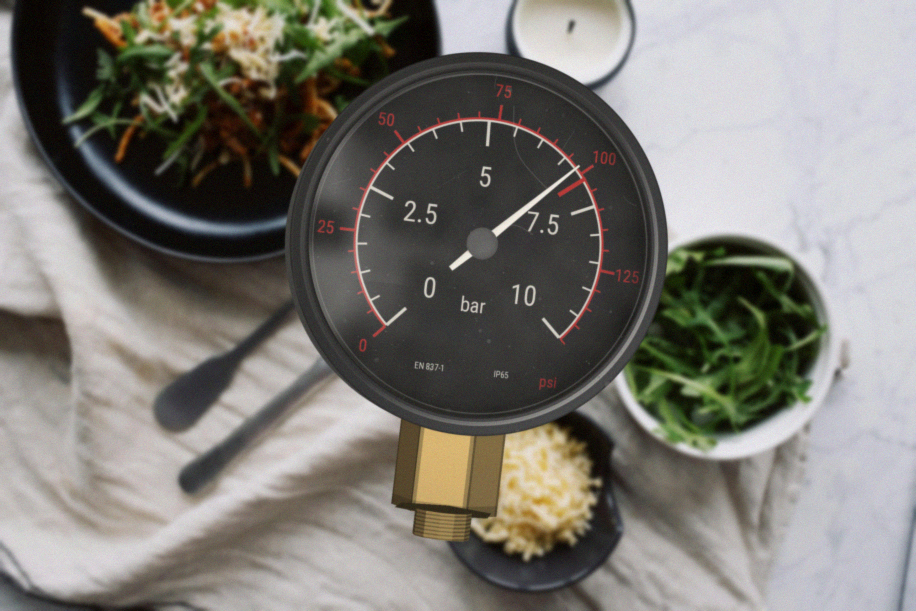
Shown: 6.75 bar
